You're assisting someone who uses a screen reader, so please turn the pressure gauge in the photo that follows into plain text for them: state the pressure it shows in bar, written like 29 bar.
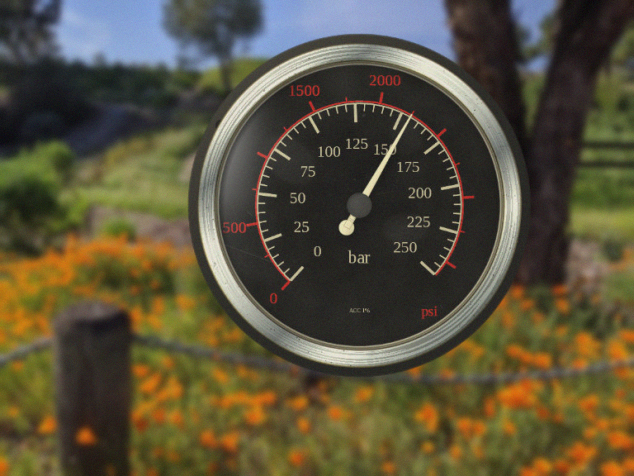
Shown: 155 bar
